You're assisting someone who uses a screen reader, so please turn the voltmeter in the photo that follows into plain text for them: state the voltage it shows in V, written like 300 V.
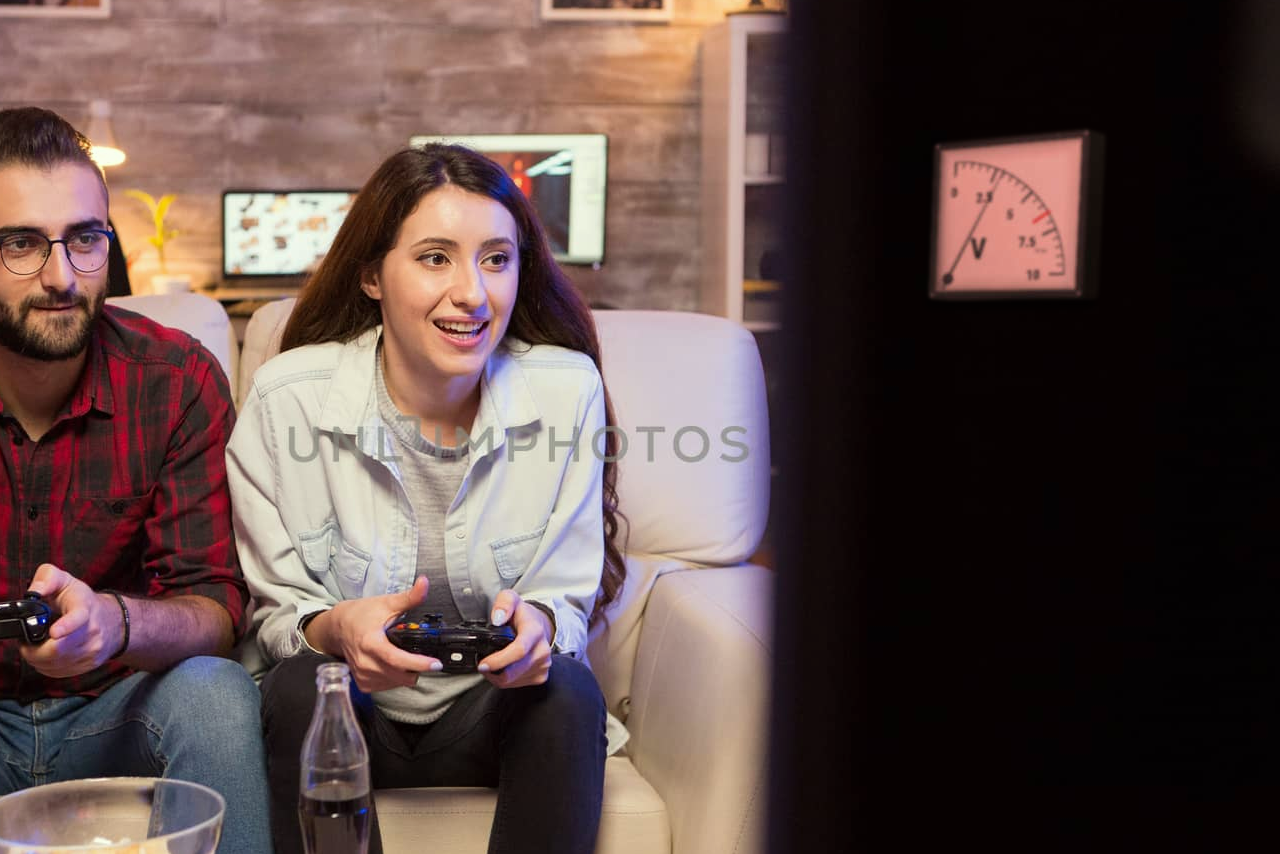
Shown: 3 V
